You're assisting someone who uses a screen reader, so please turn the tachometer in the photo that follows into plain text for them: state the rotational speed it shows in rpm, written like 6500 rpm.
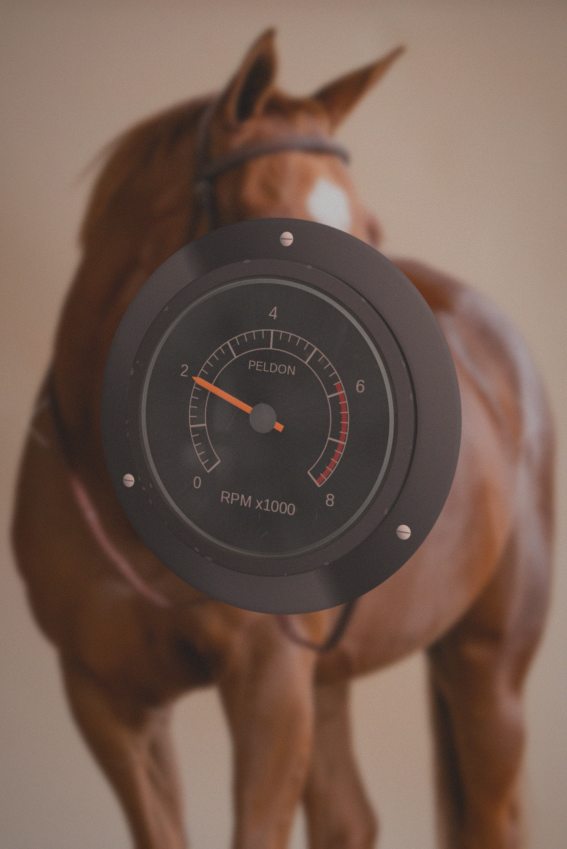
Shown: 2000 rpm
